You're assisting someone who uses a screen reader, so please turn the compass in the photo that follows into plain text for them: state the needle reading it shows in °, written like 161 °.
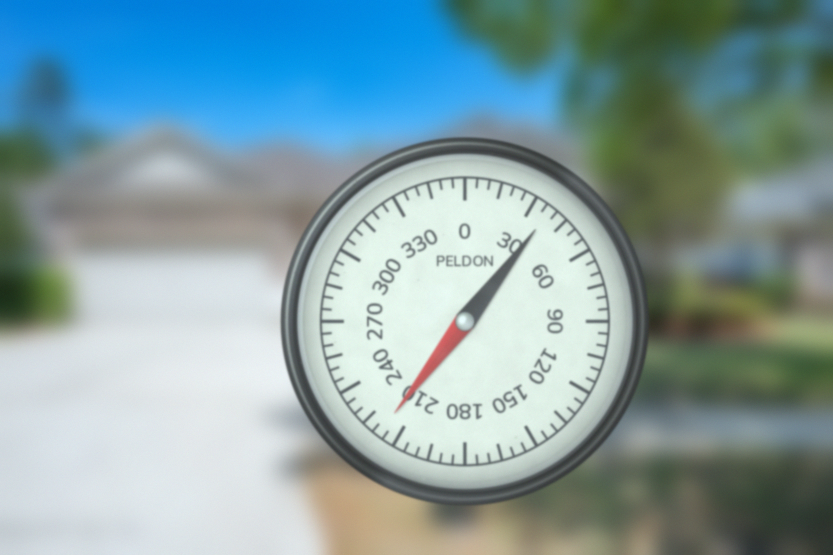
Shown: 217.5 °
